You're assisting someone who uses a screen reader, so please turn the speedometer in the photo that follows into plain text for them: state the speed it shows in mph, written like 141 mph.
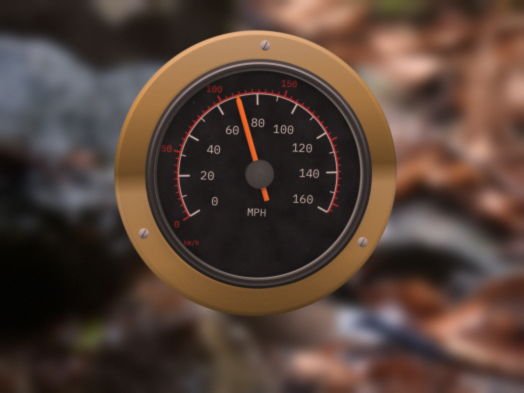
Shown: 70 mph
